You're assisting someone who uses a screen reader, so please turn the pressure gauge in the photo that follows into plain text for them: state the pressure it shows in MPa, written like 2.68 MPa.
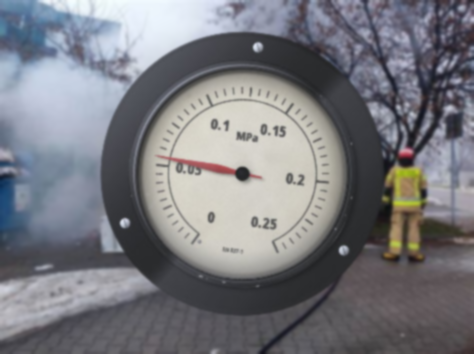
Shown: 0.055 MPa
